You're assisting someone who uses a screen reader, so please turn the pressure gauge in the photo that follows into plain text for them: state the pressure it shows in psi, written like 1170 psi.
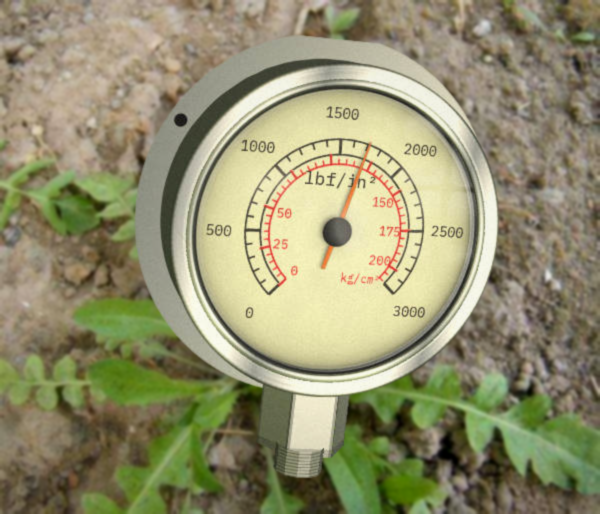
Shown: 1700 psi
